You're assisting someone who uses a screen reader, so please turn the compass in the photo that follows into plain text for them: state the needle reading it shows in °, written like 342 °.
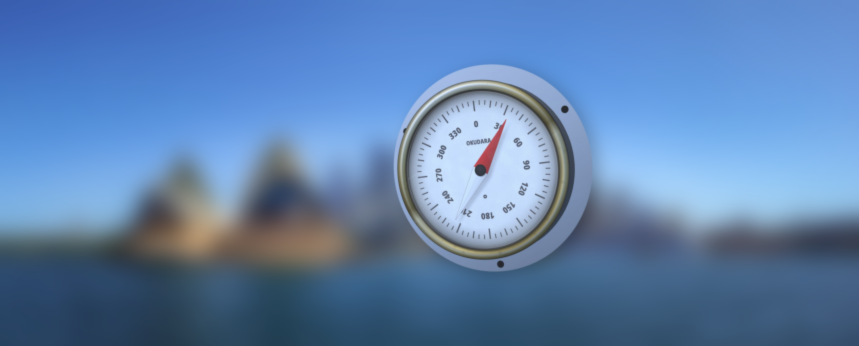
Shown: 35 °
